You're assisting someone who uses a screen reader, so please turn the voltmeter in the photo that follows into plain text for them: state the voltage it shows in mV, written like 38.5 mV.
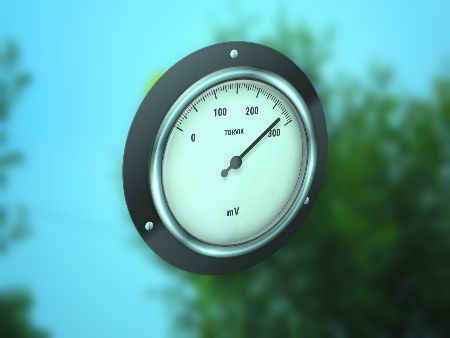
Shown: 275 mV
